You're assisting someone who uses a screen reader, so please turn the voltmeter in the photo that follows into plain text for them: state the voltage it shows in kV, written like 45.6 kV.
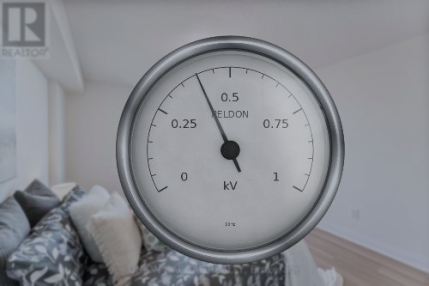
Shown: 0.4 kV
